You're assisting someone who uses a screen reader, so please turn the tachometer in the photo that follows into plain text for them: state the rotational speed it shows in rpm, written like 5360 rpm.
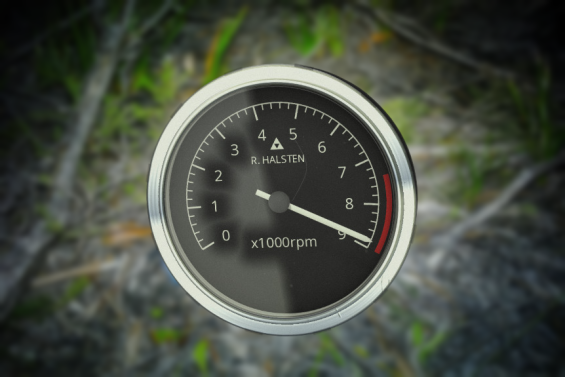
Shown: 8800 rpm
